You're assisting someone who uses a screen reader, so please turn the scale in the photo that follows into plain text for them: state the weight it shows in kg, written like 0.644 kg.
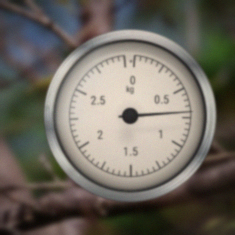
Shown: 0.7 kg
